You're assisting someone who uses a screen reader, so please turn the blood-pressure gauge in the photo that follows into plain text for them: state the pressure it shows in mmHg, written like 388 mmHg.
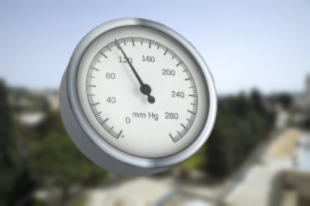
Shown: 120 mmHg
